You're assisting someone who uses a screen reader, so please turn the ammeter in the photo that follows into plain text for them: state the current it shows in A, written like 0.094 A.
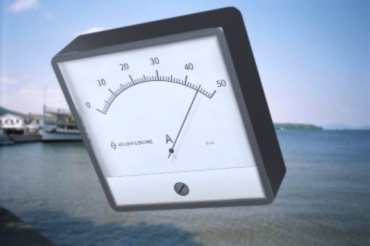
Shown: 45 A
